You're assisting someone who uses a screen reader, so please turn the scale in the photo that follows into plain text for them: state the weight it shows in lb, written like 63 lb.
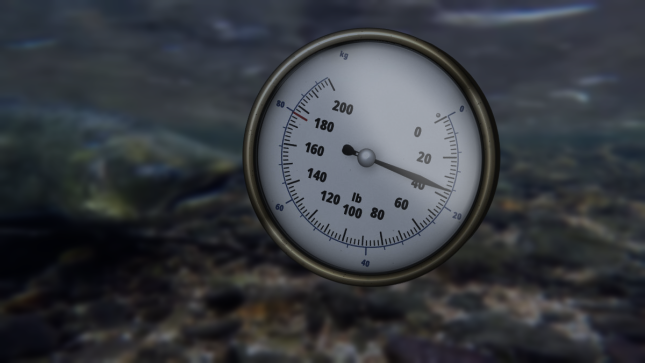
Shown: 36 lb
